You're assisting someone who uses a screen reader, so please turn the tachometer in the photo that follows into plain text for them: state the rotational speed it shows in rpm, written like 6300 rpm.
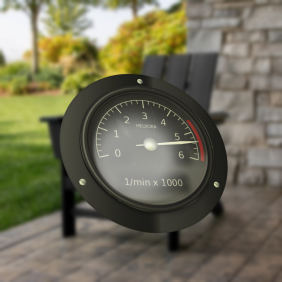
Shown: 5400 rpm
